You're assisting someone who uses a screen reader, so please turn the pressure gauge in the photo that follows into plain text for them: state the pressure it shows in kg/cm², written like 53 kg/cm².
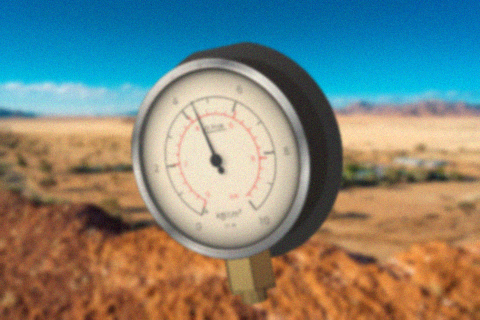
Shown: 4.5 kg/cm²
